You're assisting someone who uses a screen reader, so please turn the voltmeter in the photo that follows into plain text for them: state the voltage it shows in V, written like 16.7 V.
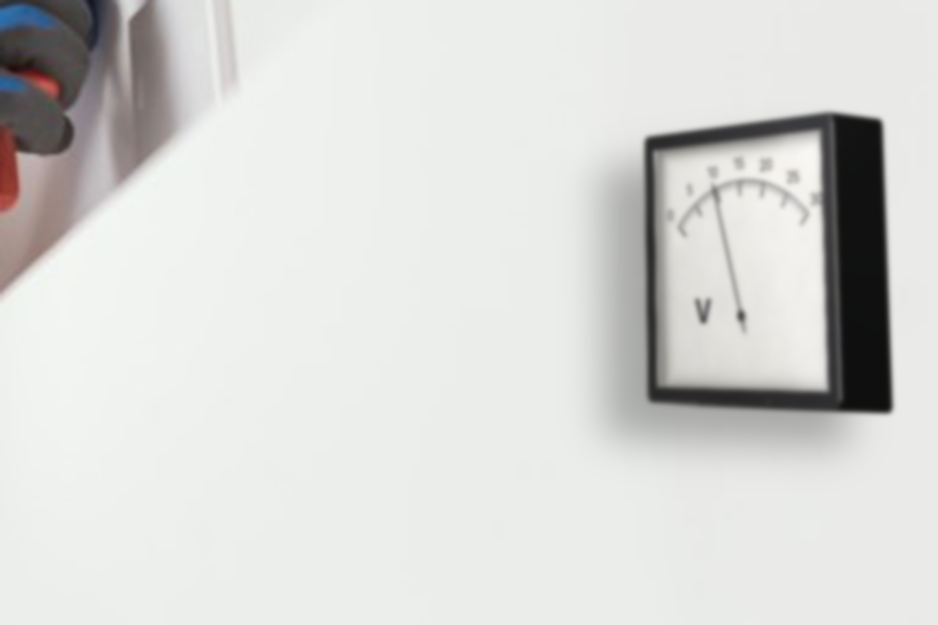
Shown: 10 V
